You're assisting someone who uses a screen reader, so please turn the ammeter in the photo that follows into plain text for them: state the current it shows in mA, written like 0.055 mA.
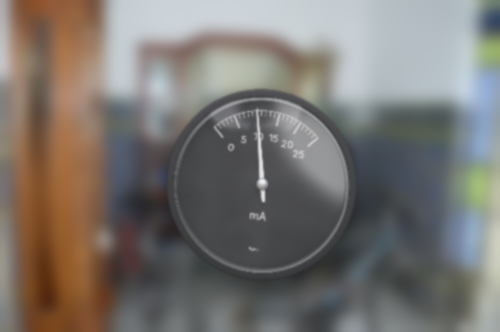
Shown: 10 mA
